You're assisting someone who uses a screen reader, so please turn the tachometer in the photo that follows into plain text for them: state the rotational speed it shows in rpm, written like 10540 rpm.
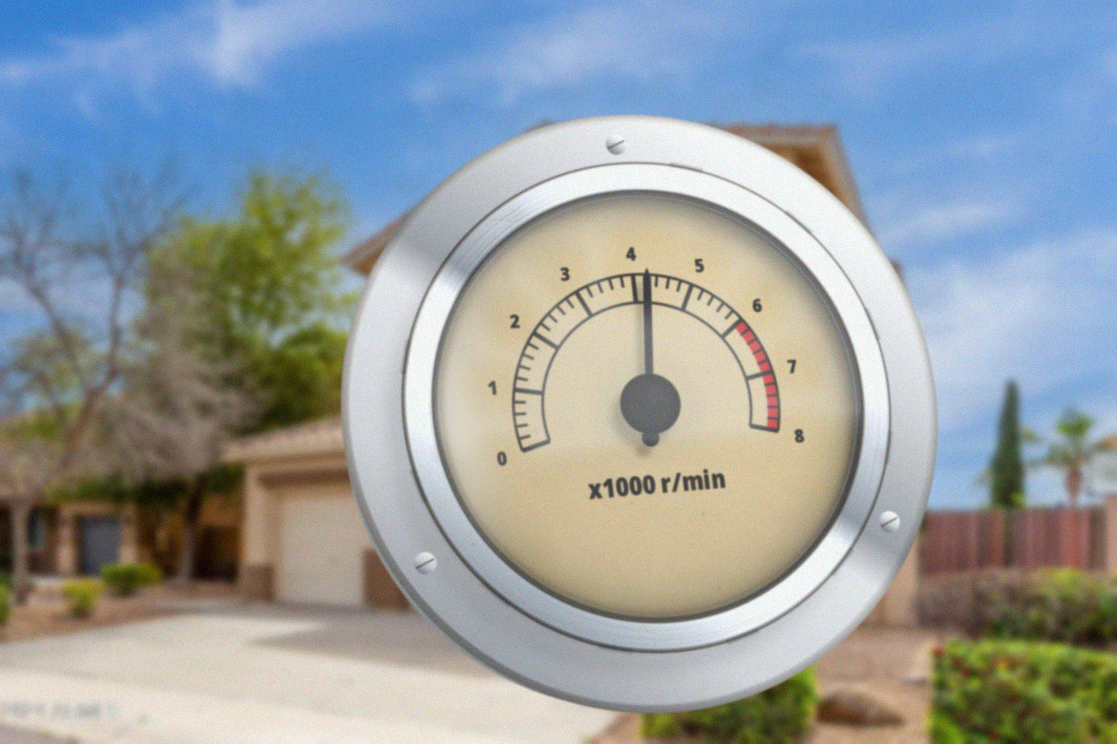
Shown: 4200 rpm
